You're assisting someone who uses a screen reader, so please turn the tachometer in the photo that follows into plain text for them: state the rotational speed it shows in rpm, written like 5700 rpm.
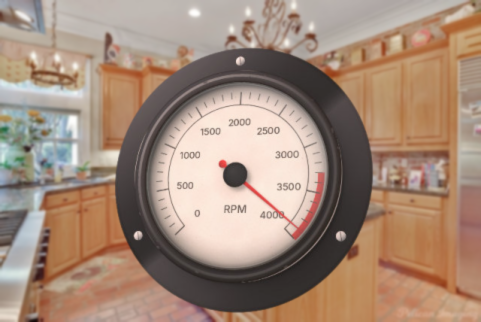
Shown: 3900 rpm
